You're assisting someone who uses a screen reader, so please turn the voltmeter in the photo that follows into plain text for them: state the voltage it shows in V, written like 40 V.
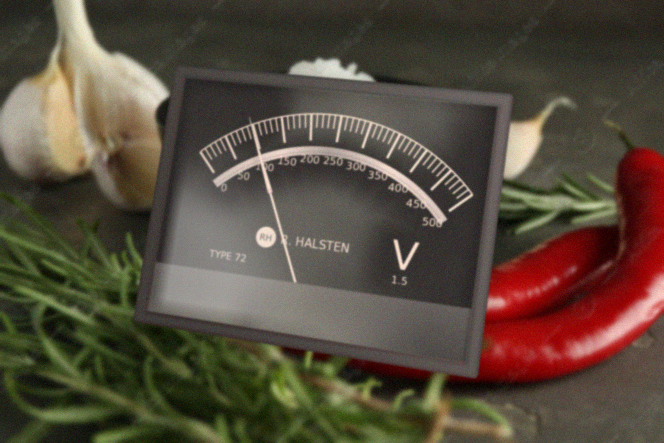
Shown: 100 V
